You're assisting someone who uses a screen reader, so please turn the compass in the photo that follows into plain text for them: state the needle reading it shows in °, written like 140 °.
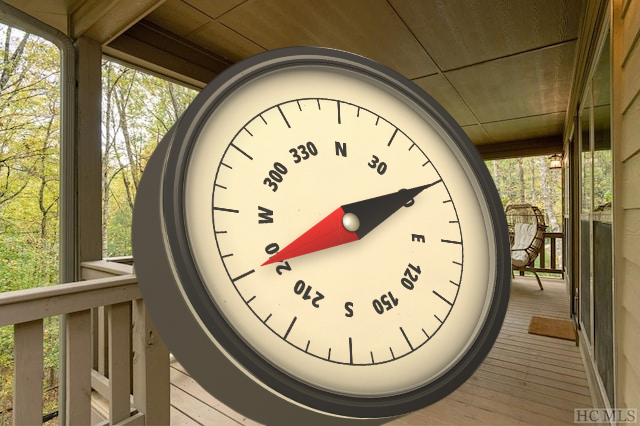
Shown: 240 °
